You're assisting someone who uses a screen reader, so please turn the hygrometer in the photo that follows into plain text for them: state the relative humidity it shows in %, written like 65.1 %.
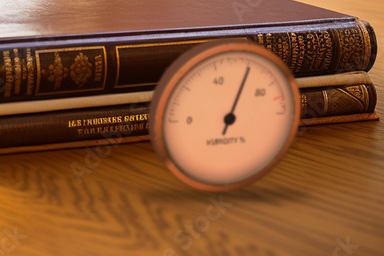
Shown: 60 %
